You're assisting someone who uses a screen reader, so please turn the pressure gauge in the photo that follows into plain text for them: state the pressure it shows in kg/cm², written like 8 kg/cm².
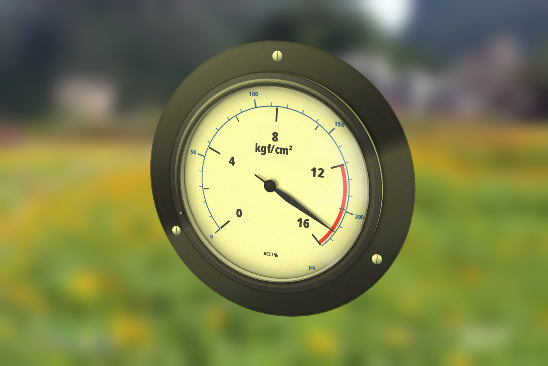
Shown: 15 kg/cm²
